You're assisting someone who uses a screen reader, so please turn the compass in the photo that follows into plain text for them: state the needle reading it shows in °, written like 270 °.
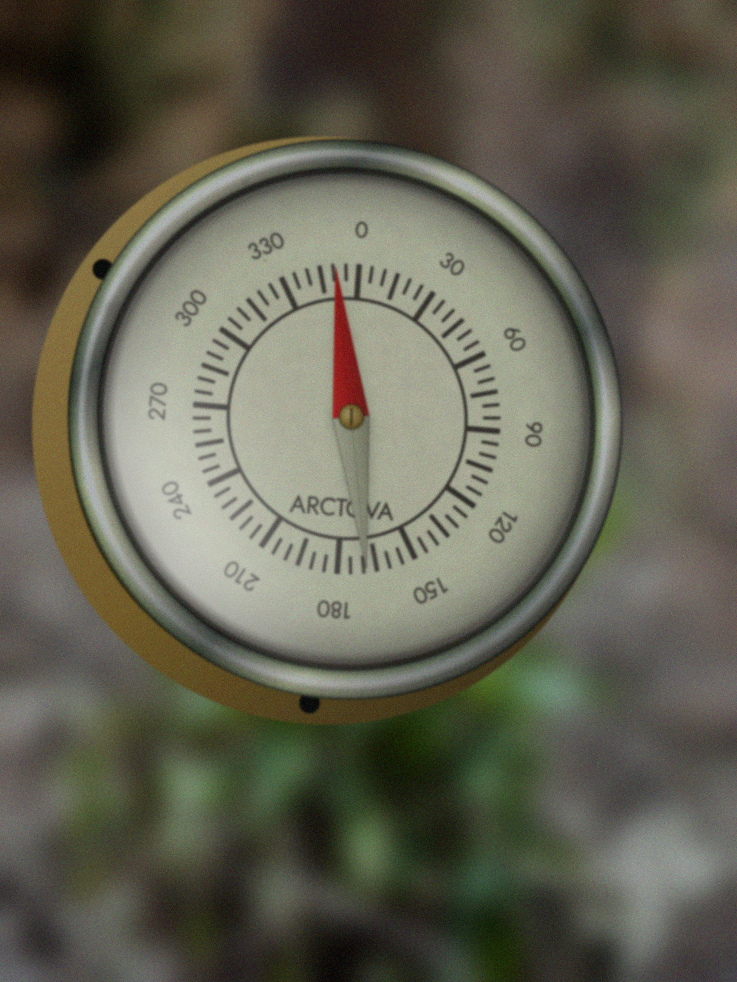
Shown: 350 °
